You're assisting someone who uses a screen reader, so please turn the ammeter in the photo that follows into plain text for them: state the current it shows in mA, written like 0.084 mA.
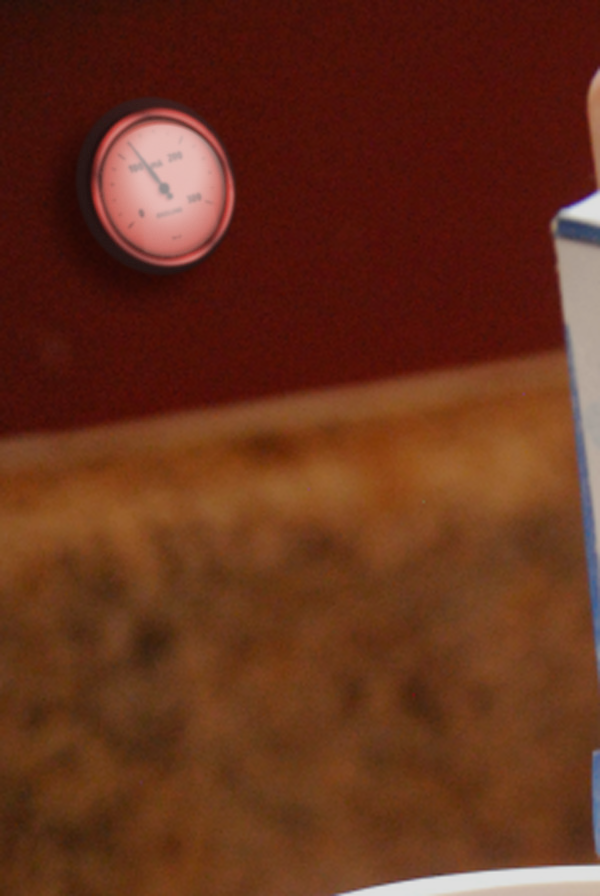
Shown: 120 mA
